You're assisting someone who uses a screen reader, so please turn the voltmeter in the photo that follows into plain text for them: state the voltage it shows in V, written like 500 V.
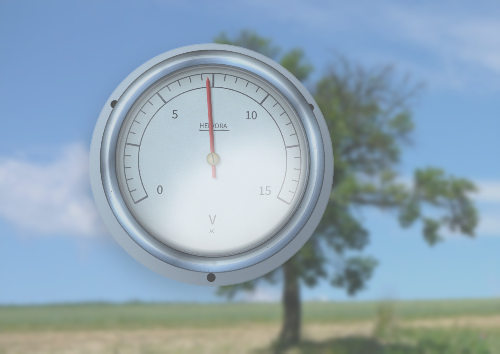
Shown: 7.25 V
